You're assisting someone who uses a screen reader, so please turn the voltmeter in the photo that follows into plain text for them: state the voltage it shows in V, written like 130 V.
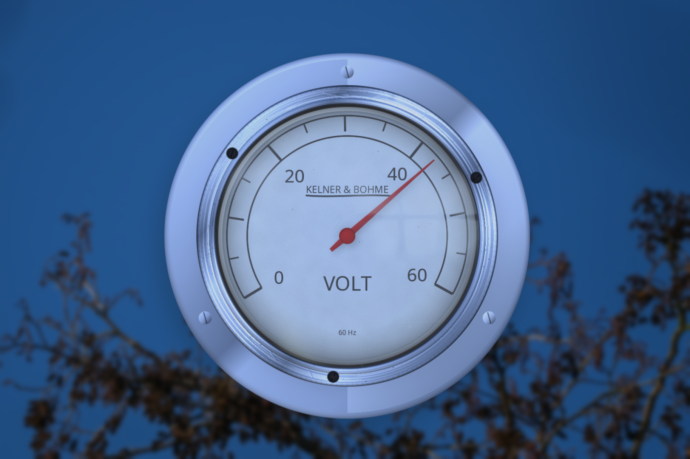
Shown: 42.5 V
